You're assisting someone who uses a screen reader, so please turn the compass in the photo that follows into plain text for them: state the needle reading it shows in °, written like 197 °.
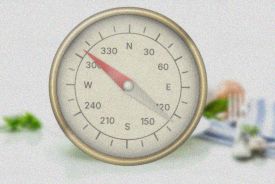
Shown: 307.5 °
